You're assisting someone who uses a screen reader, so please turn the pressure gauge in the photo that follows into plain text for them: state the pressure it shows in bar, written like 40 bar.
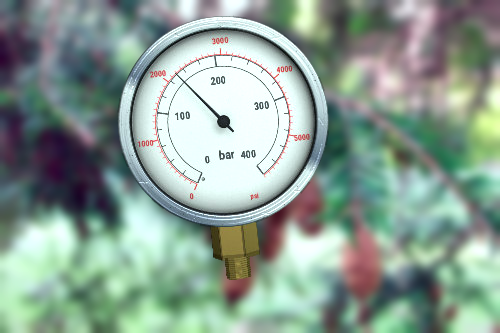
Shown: 150 bar
